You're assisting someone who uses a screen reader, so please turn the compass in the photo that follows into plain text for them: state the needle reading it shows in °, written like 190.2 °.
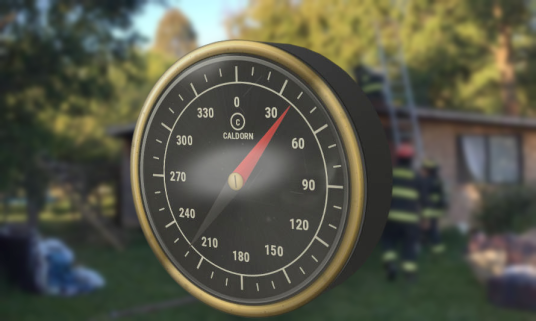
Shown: 40 °
